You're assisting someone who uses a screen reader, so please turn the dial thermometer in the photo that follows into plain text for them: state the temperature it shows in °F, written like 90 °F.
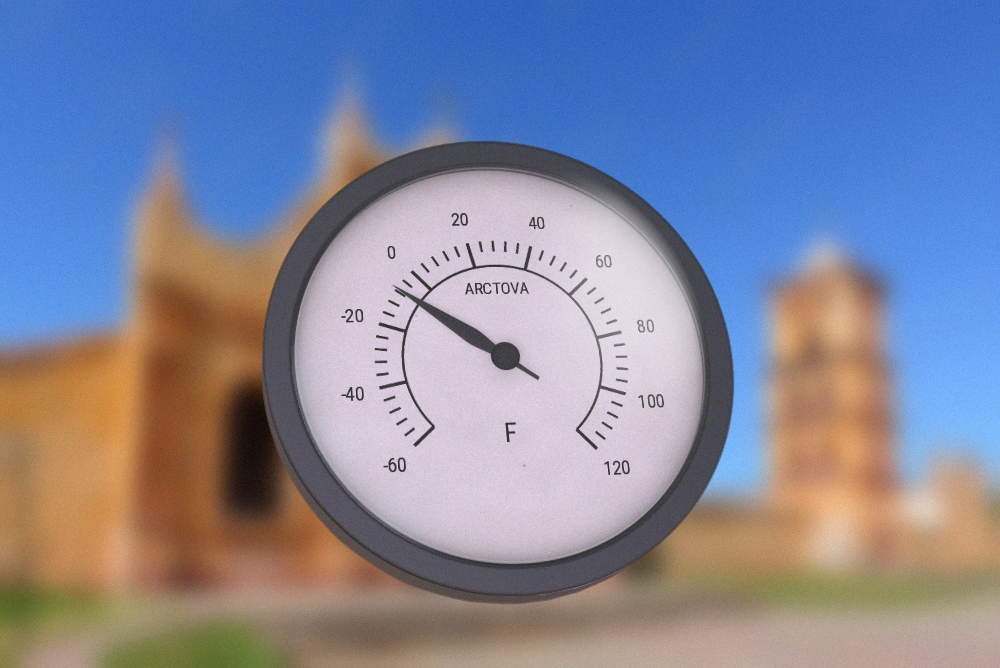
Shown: -8 °F
